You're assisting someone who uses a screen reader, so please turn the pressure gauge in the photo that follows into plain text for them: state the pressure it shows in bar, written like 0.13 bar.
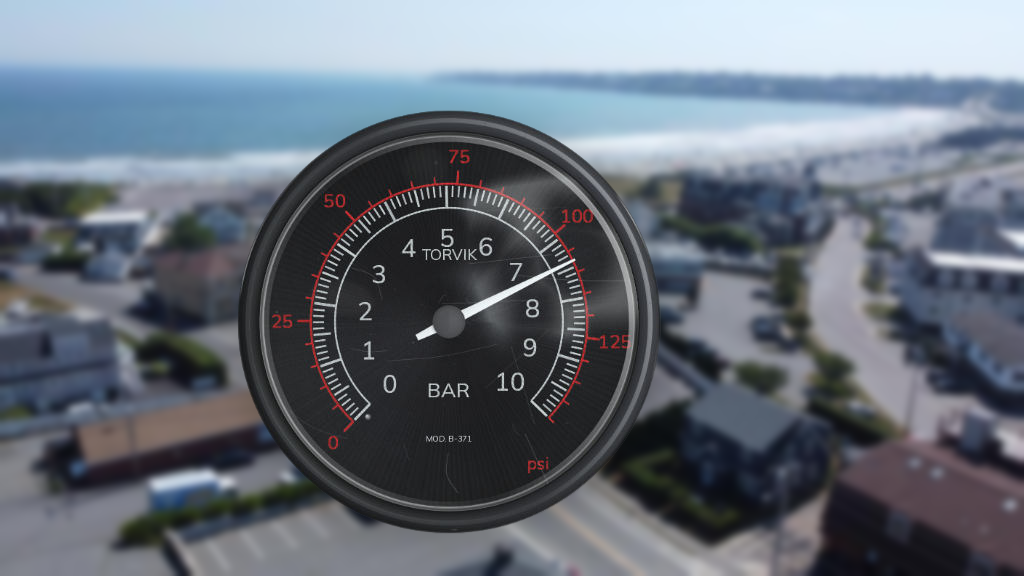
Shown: 7.4 bar
